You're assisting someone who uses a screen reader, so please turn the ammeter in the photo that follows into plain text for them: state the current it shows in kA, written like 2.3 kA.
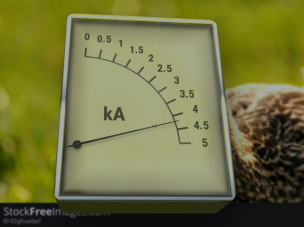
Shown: 4.25 kA
